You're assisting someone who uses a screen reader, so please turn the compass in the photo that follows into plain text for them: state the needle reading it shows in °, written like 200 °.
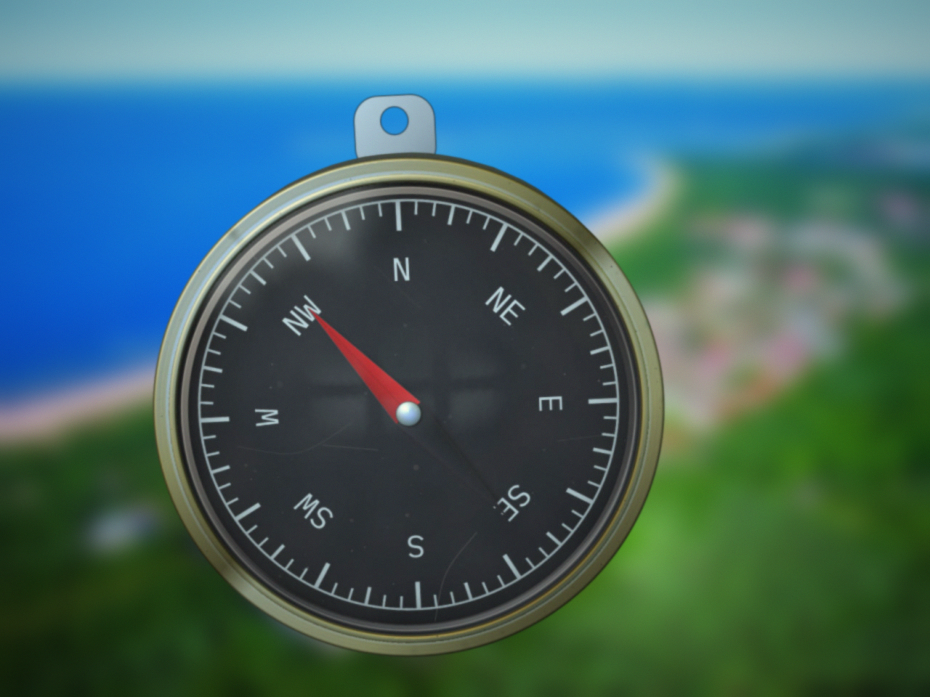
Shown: 320 °
